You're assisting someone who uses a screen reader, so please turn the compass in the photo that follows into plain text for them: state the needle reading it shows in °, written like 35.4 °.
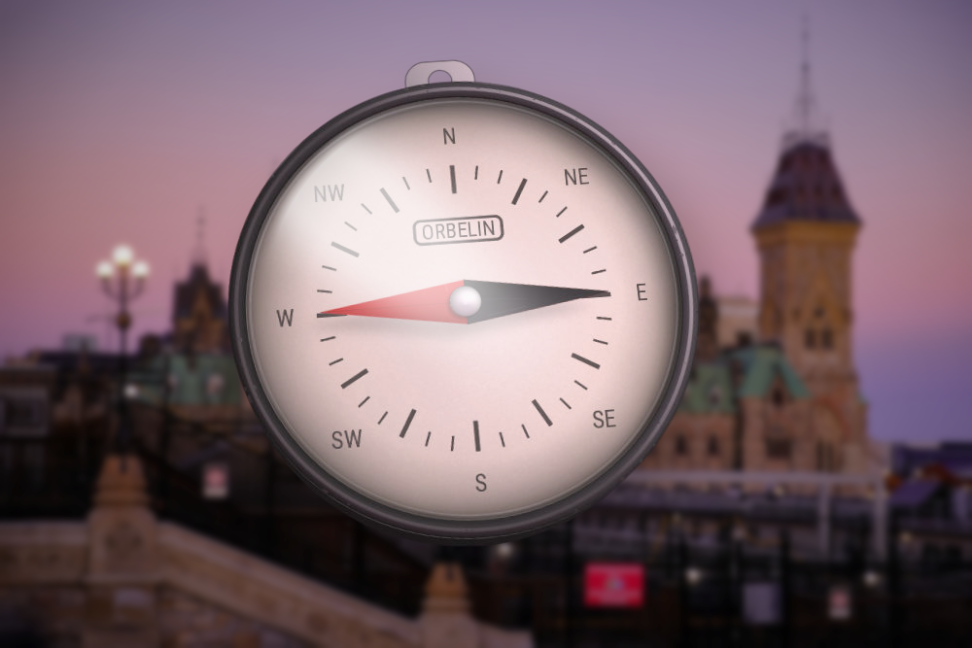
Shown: 270 °
